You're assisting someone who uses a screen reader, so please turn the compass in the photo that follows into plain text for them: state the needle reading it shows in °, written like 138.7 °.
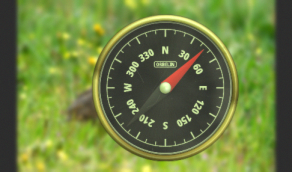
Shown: 45 °
